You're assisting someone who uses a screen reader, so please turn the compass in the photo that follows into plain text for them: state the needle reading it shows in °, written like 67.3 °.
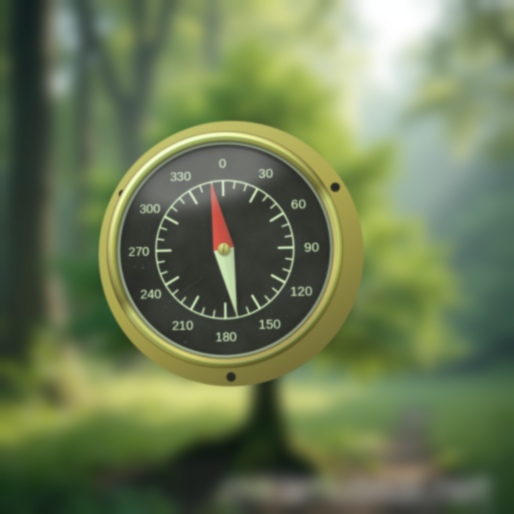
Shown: 350 °
